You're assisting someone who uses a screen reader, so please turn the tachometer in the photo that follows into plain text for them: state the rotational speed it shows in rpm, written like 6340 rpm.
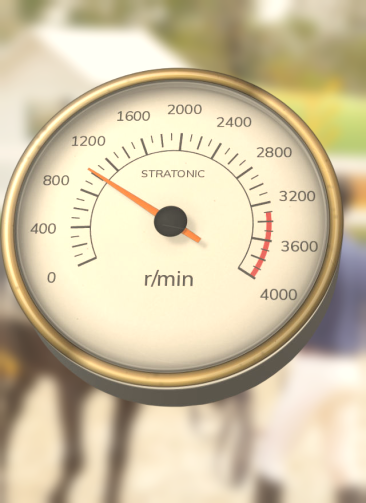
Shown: 1000 rpm
